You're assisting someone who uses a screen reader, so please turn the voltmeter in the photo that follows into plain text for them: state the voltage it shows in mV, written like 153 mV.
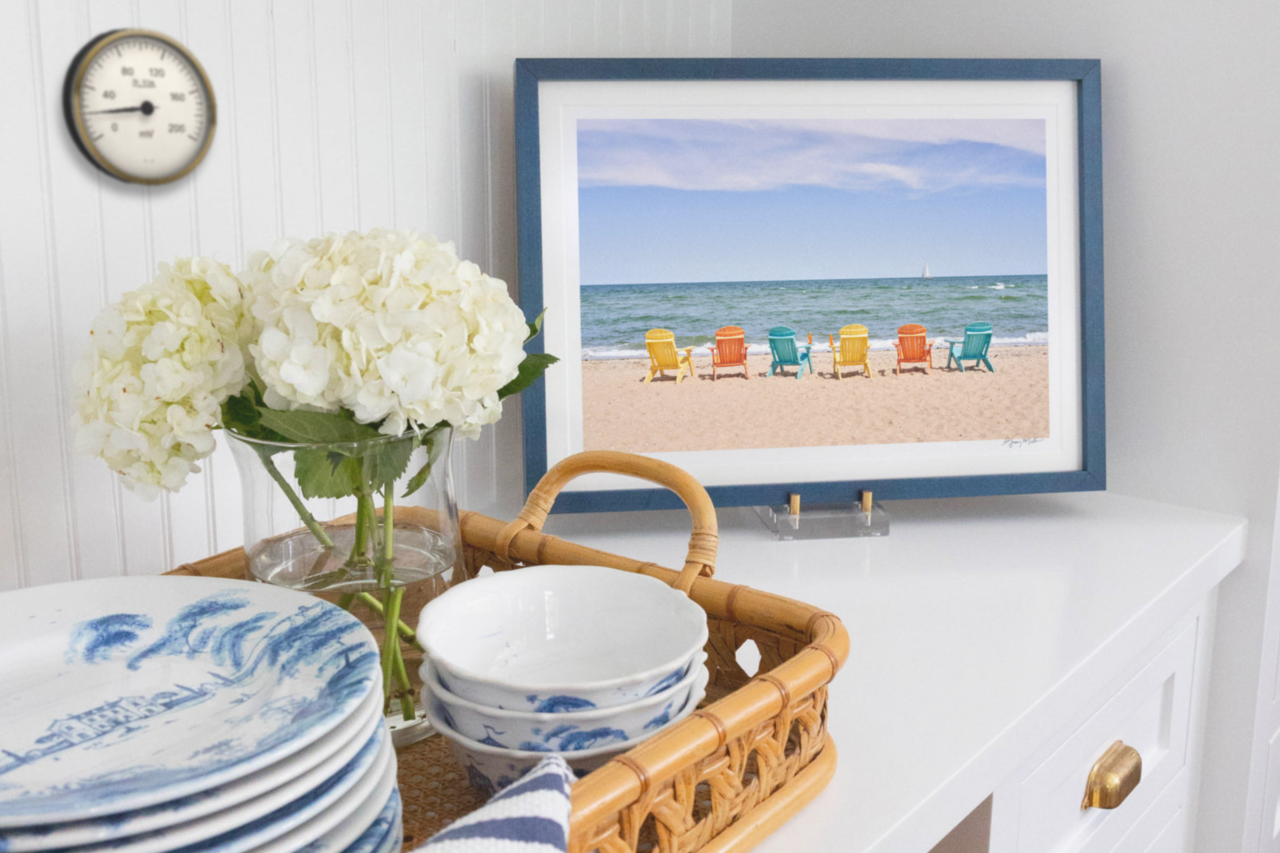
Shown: 20 mV
